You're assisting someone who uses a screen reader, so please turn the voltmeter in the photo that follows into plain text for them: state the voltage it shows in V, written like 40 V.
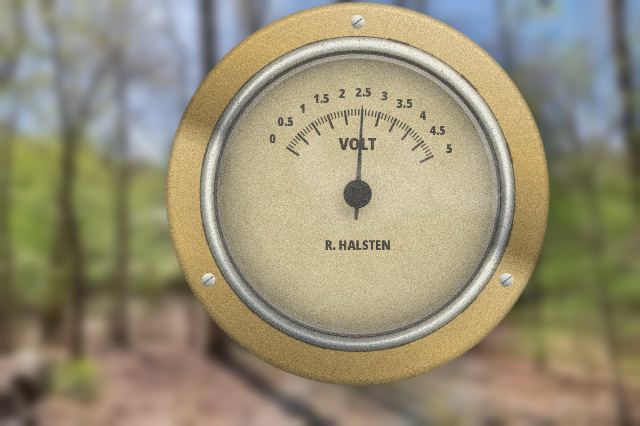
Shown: 2.5 V
